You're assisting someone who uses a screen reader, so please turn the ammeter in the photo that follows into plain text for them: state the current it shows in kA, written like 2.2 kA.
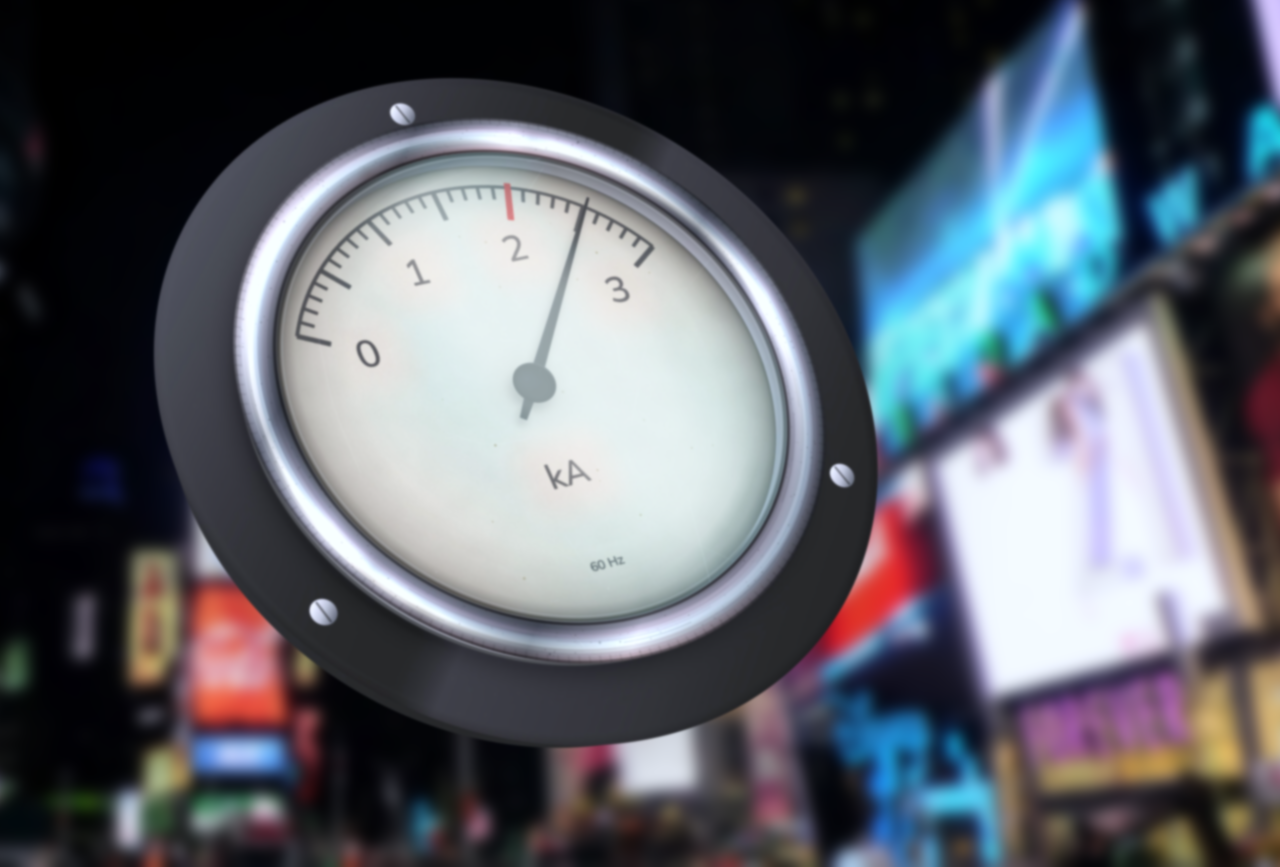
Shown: 2.5 kA
